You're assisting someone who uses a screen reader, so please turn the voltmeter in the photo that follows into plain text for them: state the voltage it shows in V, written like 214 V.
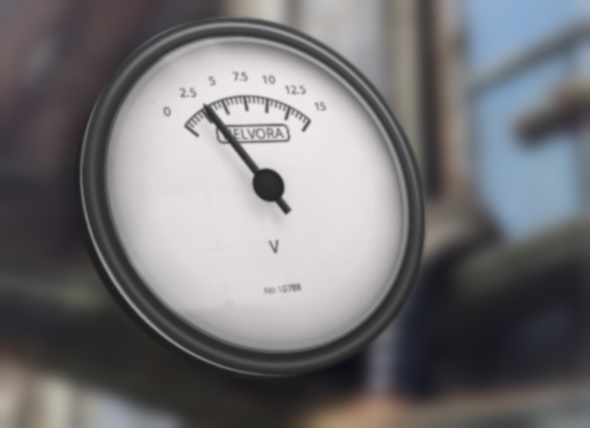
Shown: 2.5 V
